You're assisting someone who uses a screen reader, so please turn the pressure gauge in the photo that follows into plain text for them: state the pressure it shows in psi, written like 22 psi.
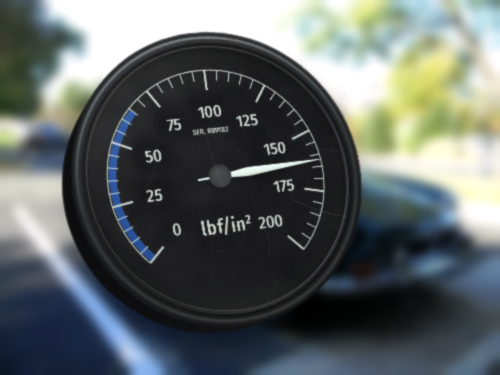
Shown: 162.5 psi
